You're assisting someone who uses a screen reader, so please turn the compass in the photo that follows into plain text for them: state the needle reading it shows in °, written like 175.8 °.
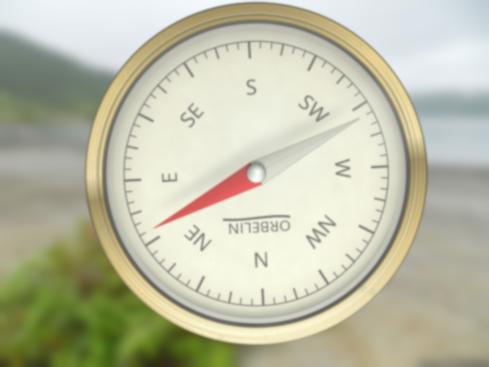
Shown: 65 °
